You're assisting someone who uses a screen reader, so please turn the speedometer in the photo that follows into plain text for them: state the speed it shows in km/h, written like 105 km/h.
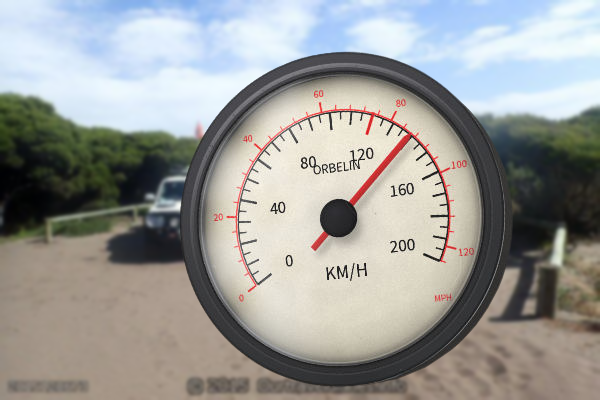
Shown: 140 km/h
